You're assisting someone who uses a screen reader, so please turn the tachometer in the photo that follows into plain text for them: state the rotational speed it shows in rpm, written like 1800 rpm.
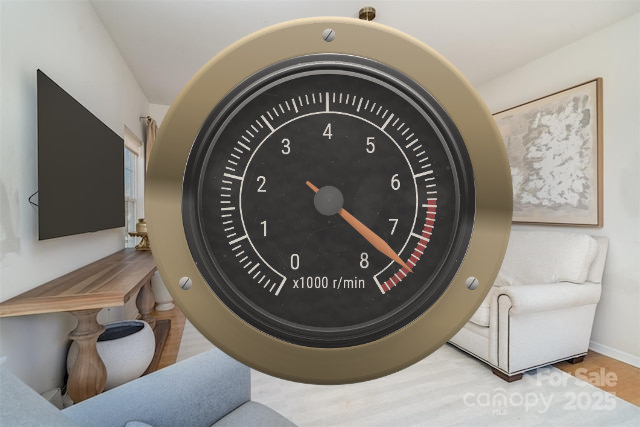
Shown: 7500 rpm
